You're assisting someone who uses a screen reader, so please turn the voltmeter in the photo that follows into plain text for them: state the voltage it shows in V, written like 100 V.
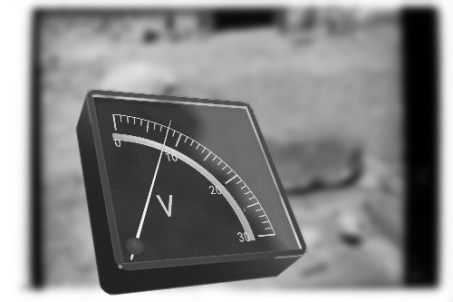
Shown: 8 V
